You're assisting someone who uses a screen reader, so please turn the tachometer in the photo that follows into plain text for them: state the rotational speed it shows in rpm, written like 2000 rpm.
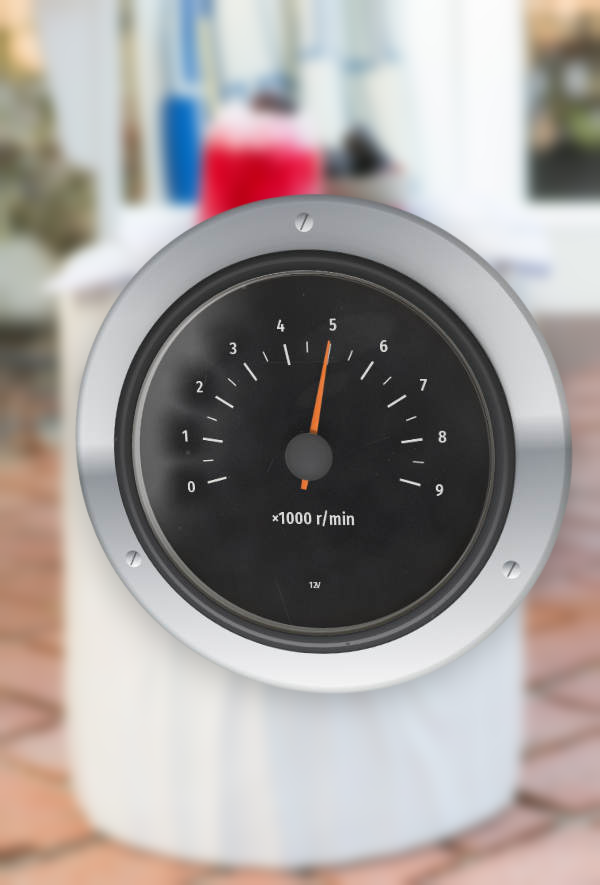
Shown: 5000 rpm
